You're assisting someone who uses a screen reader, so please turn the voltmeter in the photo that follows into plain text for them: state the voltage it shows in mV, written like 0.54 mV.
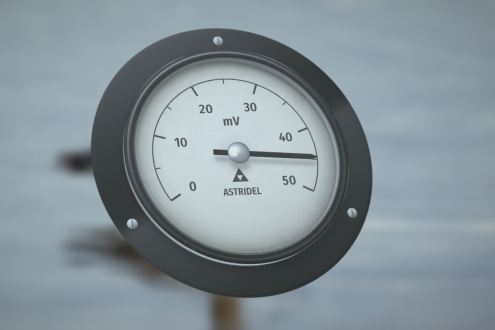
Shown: 45 mV
